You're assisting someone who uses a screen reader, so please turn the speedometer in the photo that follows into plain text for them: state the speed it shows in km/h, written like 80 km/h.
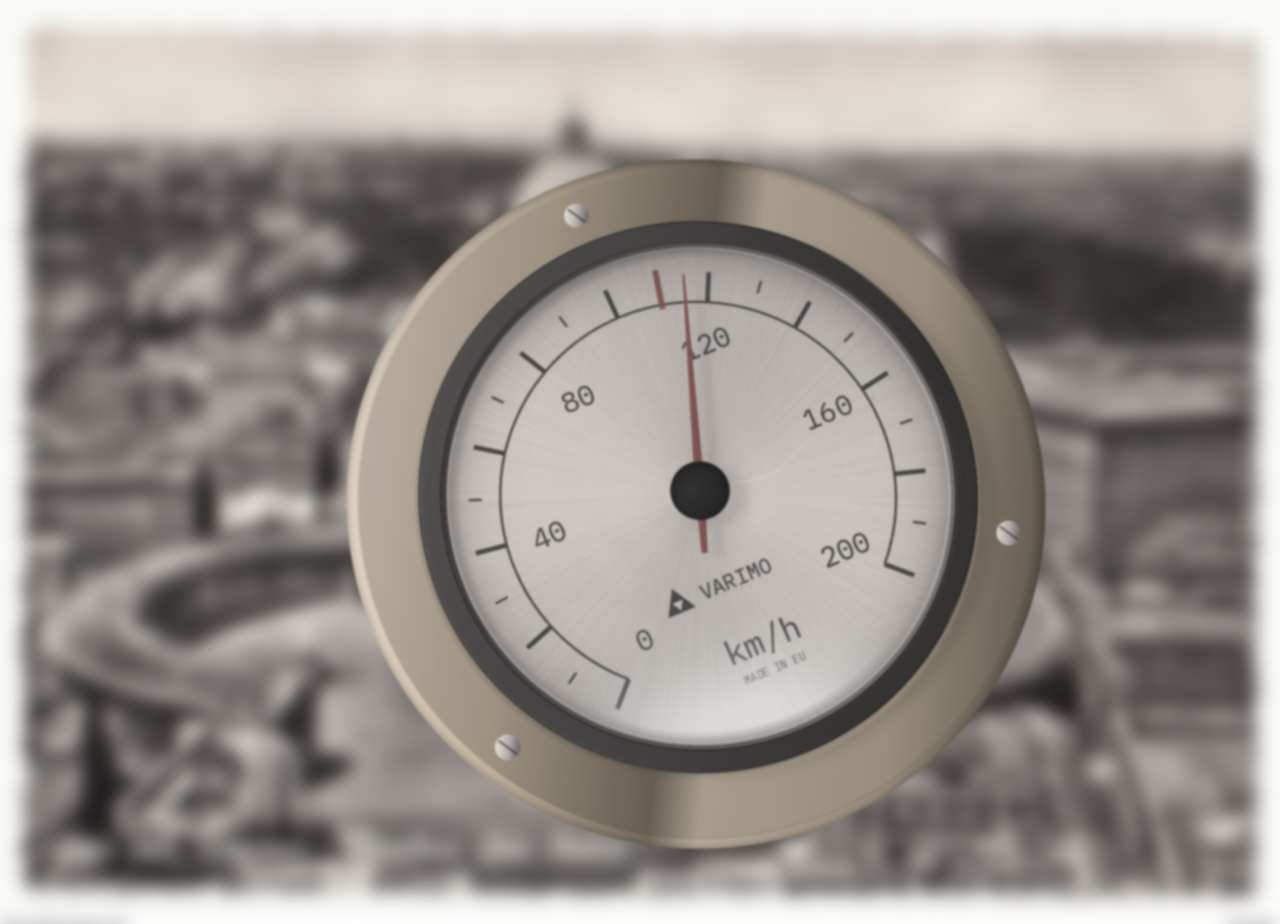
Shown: 115 km/h
